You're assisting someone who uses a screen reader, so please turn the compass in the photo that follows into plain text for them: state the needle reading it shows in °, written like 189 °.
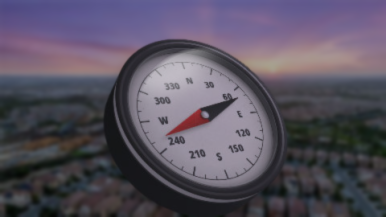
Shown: 250 °
